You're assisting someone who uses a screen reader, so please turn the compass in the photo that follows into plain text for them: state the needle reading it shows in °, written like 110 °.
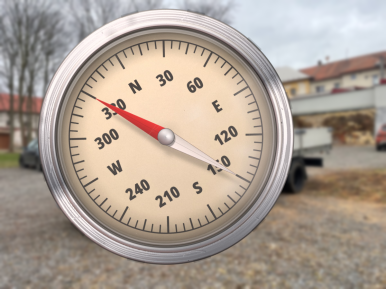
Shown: 330 °
